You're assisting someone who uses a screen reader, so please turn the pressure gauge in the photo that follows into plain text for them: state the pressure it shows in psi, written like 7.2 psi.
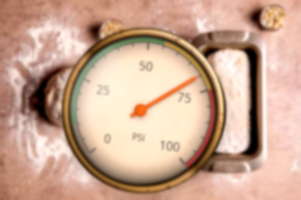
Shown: 70 psi
